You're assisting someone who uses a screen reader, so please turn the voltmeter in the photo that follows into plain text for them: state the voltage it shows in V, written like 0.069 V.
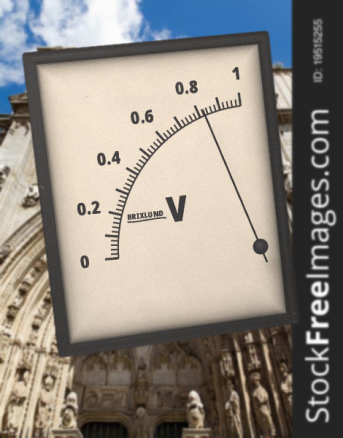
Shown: 0.82 V
